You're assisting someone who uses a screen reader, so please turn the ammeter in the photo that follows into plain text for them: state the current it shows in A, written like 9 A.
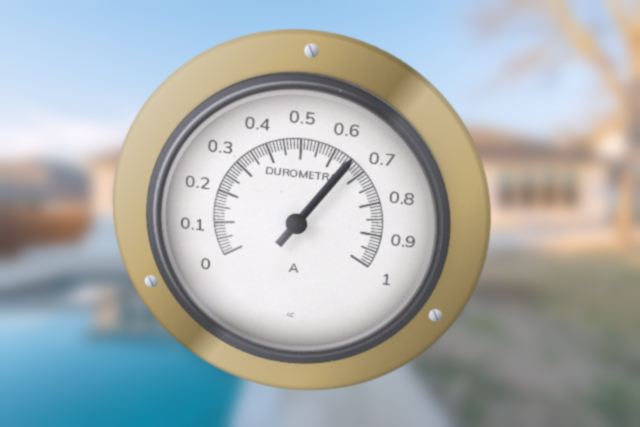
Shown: 0.65 A
